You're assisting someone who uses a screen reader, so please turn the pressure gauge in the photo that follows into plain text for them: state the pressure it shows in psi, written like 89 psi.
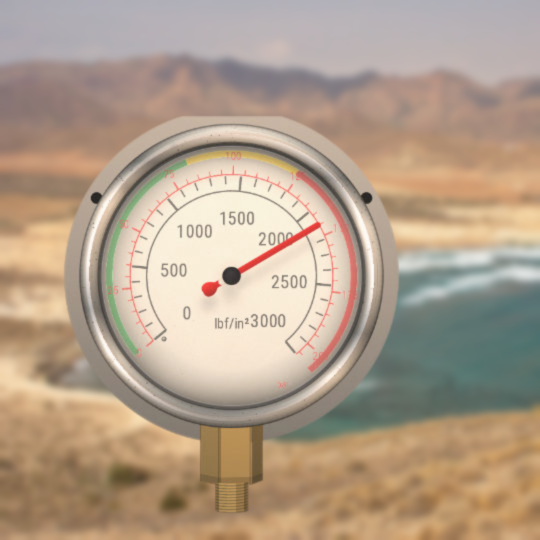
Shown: 2100 psi
